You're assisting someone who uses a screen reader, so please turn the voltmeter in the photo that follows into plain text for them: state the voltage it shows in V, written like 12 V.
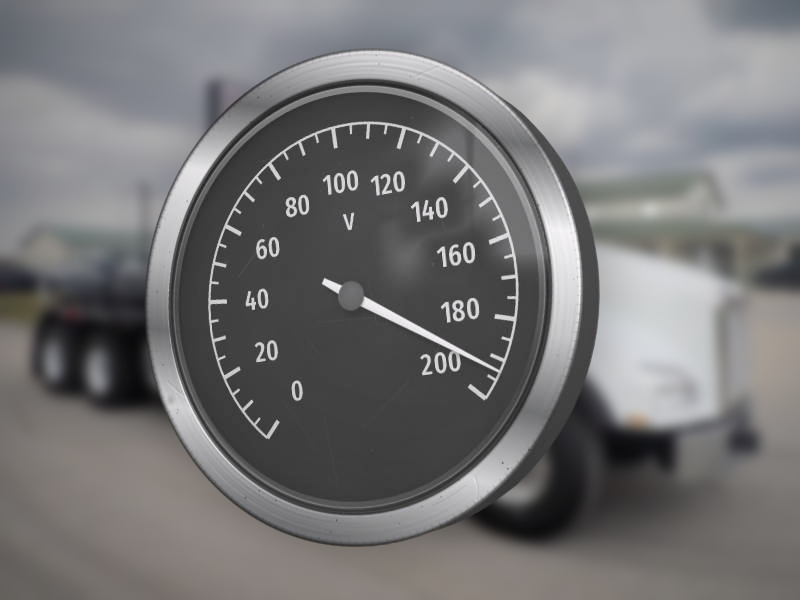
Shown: 192.5 V
